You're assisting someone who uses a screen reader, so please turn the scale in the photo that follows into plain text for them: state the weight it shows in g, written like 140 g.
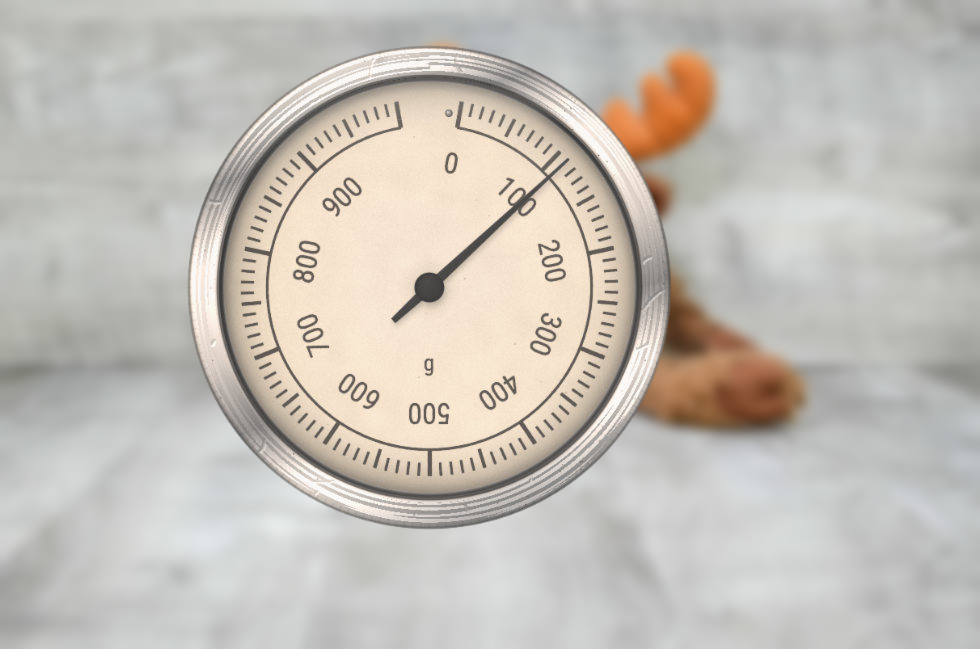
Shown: 110 g
